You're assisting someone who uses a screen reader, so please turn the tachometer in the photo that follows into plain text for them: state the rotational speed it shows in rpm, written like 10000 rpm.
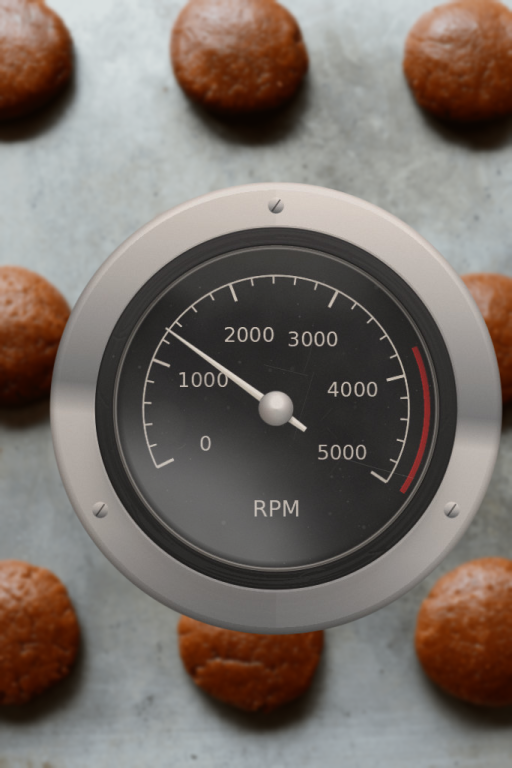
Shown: 1300 rpm
